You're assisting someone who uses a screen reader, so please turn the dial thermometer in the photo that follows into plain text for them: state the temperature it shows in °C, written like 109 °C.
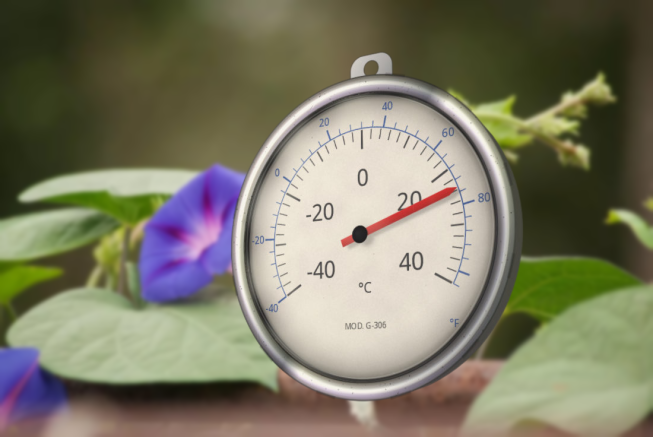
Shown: 24 °C
